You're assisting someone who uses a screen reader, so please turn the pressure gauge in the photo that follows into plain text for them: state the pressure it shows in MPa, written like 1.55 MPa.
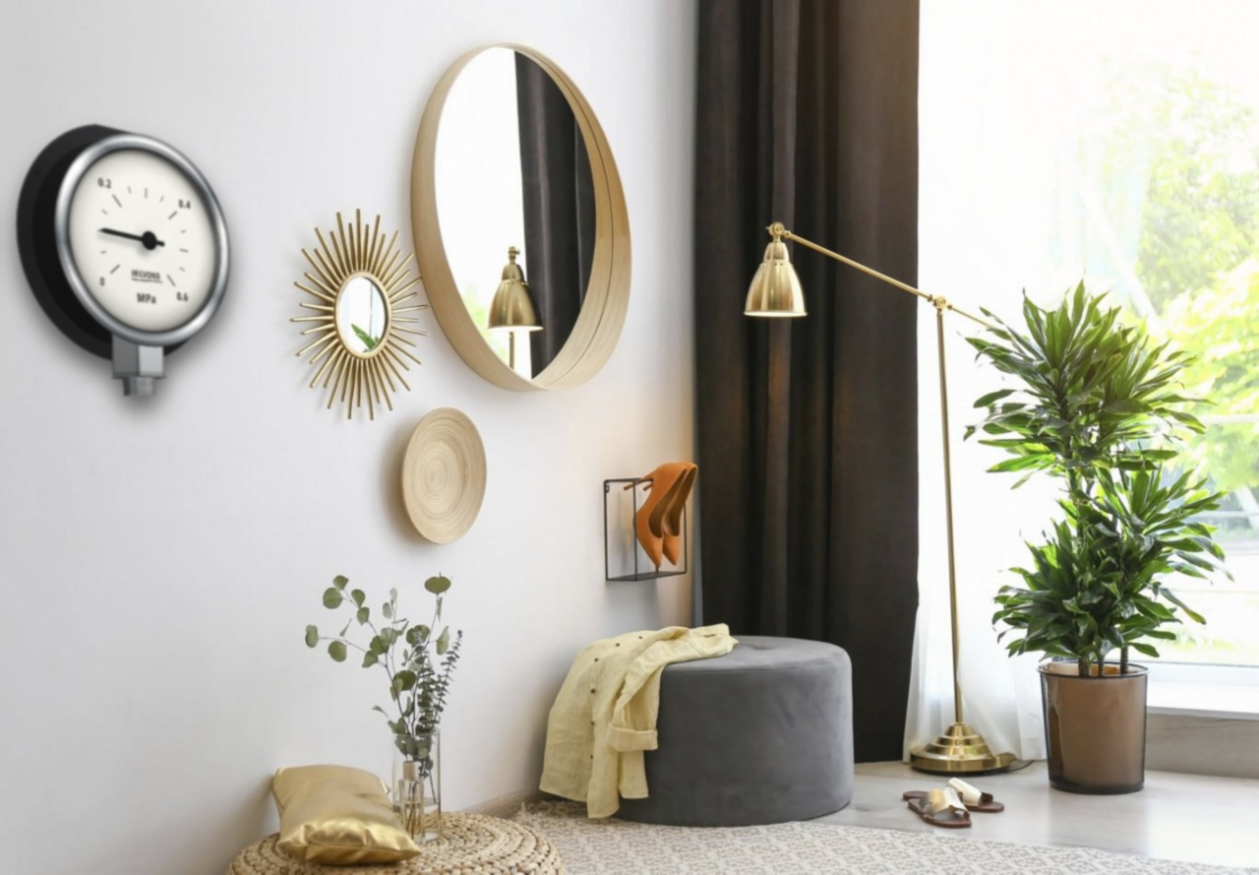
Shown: 0.1 MPa
